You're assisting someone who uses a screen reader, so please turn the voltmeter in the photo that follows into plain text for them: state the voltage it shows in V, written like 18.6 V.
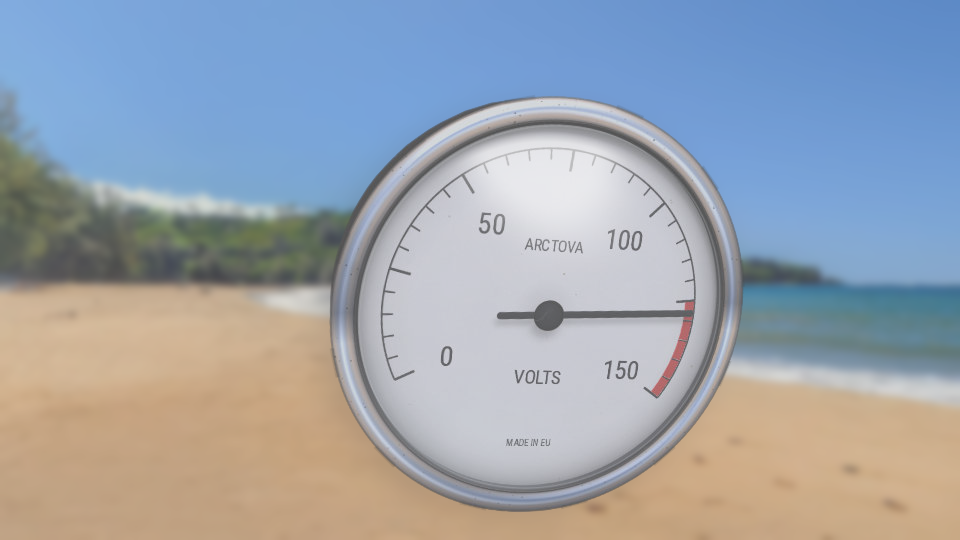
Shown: 127.5 V
